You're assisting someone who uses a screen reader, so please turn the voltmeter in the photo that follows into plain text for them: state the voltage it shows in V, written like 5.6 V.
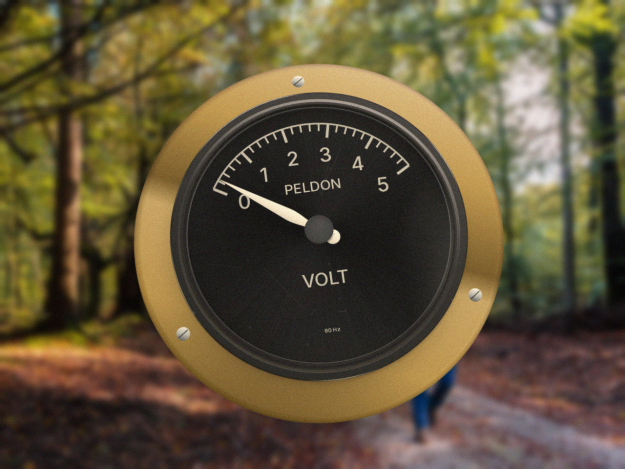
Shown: 0.2 V
